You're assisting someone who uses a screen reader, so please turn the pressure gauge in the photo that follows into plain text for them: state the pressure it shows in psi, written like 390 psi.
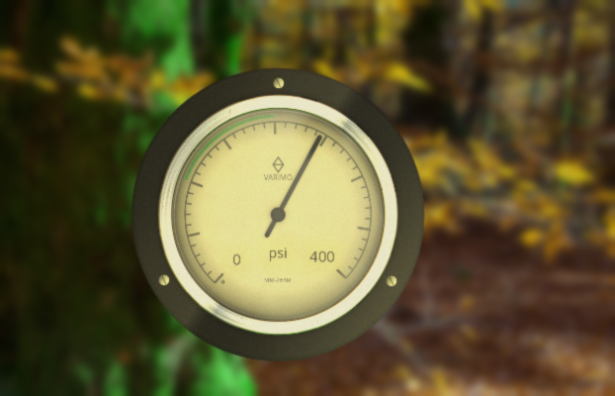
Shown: 245 psi
